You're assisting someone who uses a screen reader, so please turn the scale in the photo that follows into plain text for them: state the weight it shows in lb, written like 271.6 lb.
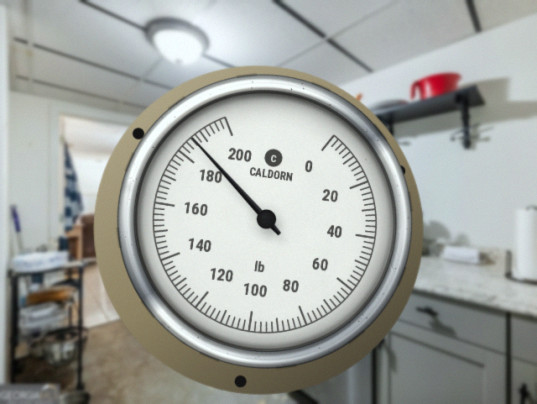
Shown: 186 lb
